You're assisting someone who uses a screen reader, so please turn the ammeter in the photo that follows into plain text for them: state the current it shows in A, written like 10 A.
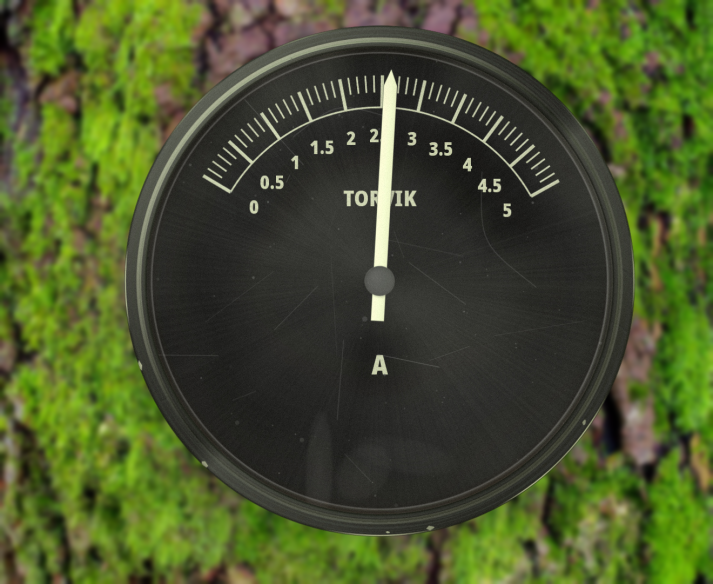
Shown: 2.6 A
